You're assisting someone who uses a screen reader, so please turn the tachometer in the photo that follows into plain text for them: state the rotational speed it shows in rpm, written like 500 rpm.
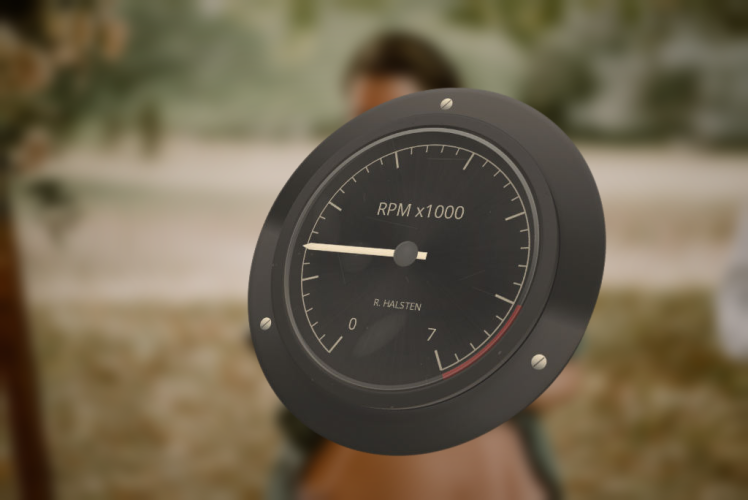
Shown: 1400 rpm
